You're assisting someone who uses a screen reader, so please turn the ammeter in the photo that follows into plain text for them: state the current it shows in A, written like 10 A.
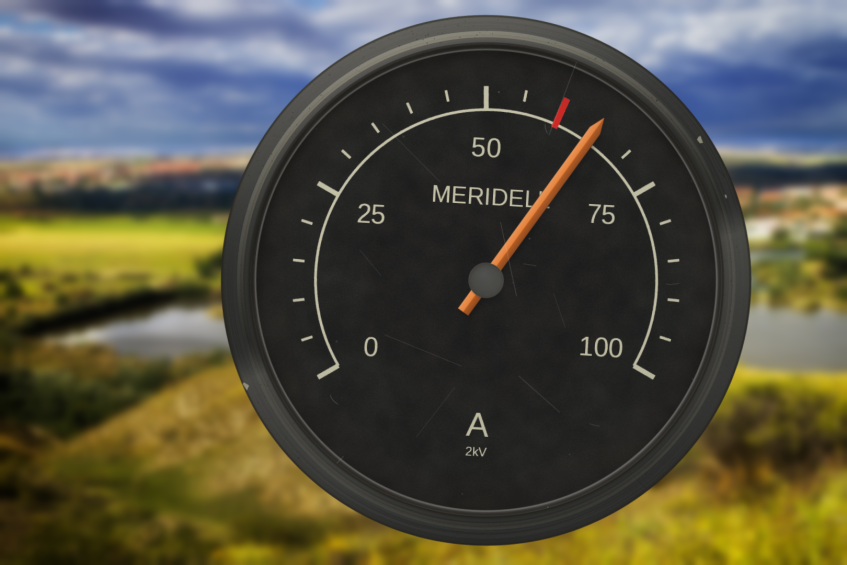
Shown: 65 A
